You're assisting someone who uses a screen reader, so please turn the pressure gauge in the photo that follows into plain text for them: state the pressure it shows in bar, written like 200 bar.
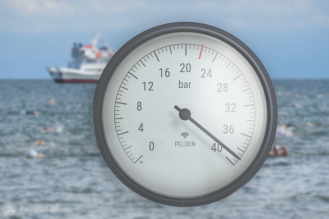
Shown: 39 bar
